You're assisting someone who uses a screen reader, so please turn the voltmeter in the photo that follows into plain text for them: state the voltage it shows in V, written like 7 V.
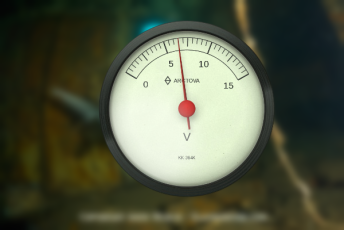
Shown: 6.5 V
